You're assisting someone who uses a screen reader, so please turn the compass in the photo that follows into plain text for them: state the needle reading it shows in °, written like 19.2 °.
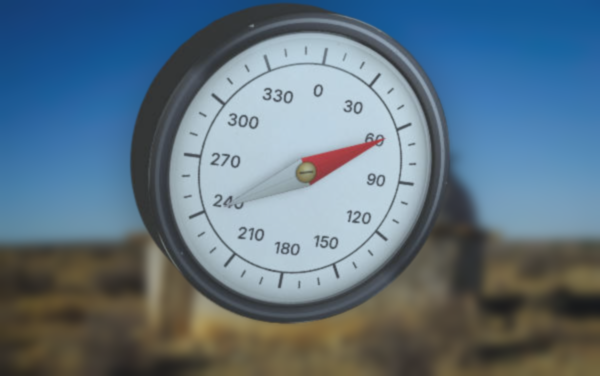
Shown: 60 °
